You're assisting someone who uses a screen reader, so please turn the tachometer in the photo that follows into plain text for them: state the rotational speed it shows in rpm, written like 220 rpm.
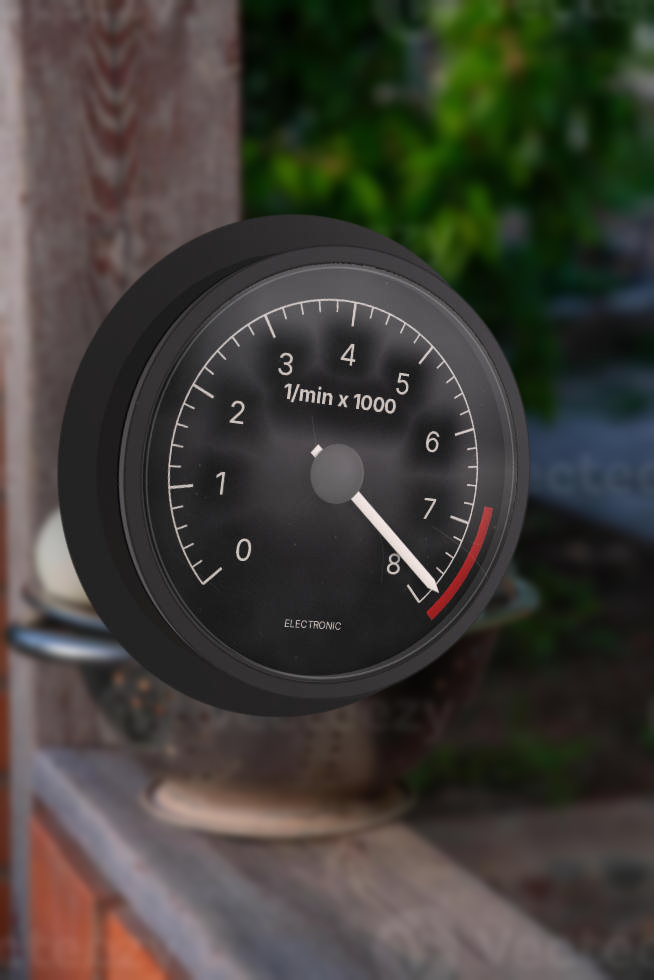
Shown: 7800 rpm
